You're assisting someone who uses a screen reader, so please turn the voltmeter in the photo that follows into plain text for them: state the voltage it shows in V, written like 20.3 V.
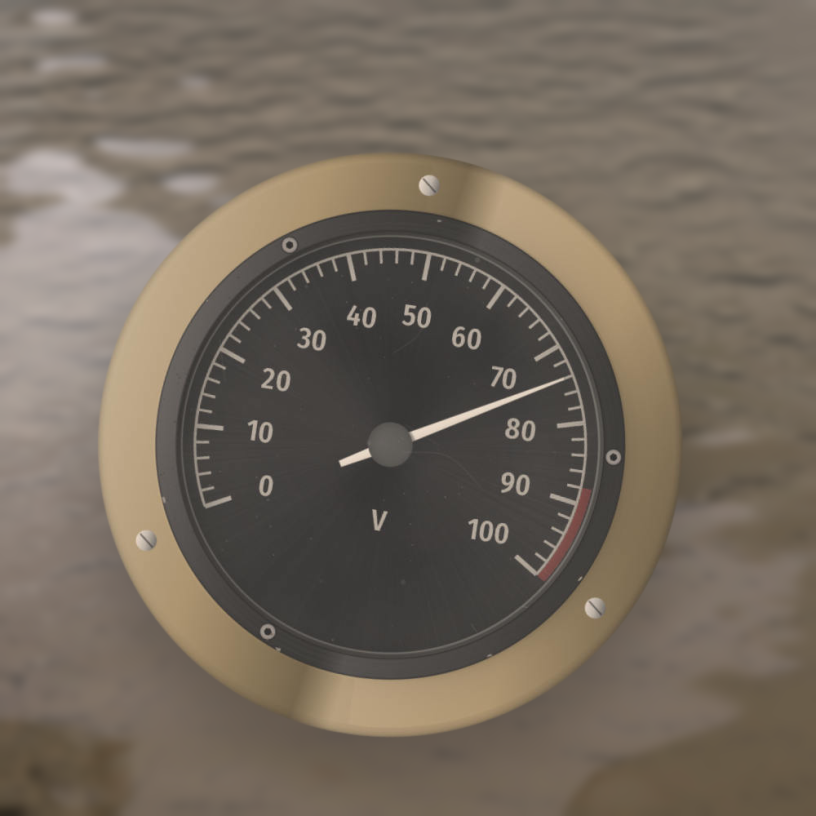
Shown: 74 V
